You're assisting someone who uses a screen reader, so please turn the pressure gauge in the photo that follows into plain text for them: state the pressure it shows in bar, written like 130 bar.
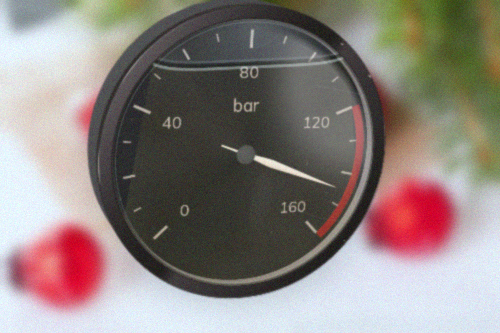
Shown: 145 bar
